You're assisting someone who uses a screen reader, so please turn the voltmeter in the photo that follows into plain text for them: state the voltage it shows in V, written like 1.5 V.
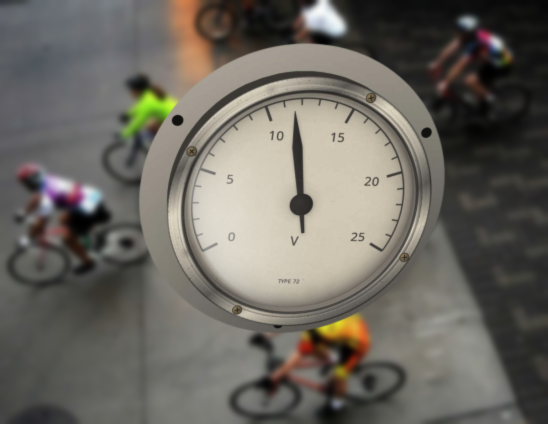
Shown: 11.5 V
